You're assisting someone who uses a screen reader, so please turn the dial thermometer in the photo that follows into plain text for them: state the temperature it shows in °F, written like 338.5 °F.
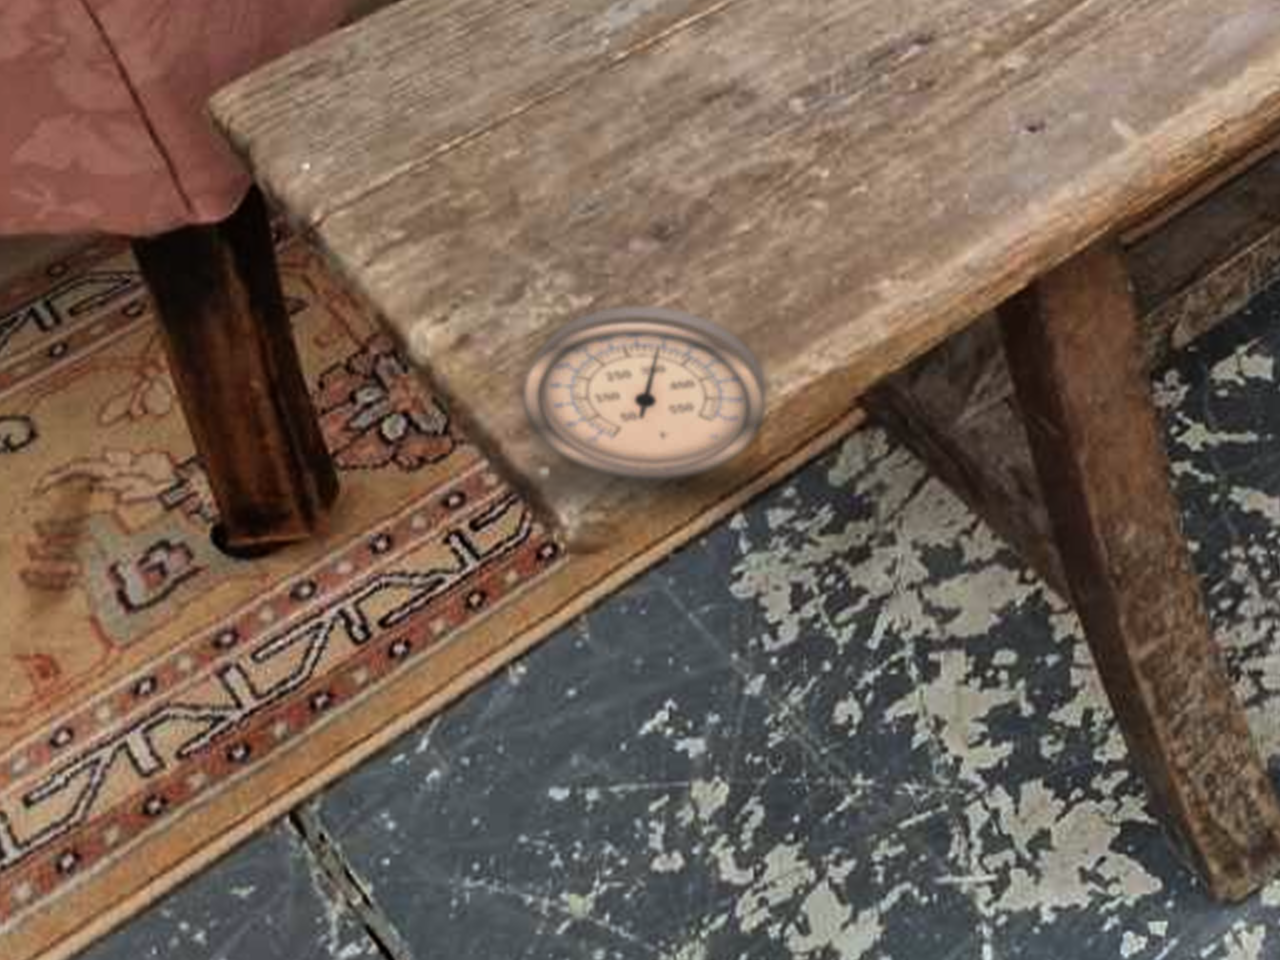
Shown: 350 °F
